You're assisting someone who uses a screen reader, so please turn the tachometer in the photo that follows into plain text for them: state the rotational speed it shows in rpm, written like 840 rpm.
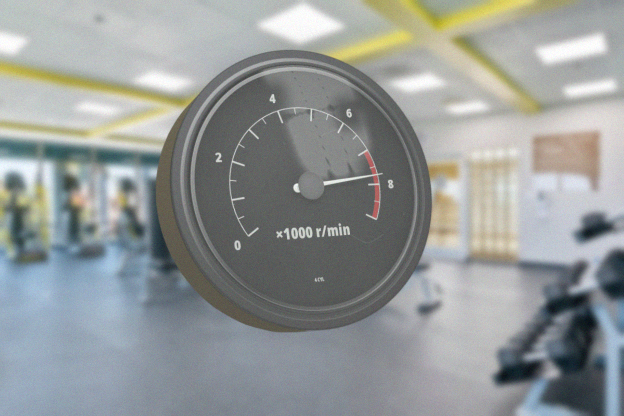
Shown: 7750 rpm
